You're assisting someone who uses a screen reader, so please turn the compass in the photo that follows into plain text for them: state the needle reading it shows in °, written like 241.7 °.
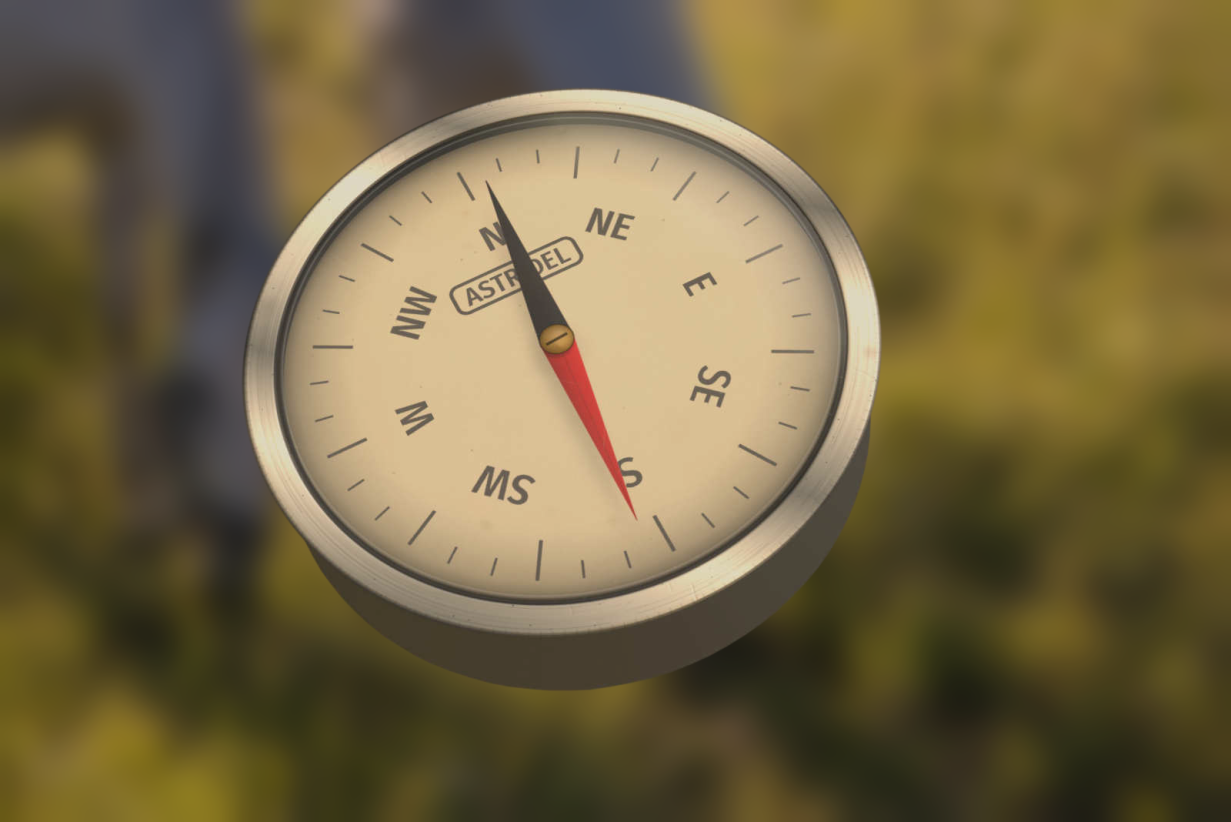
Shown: 185 °
